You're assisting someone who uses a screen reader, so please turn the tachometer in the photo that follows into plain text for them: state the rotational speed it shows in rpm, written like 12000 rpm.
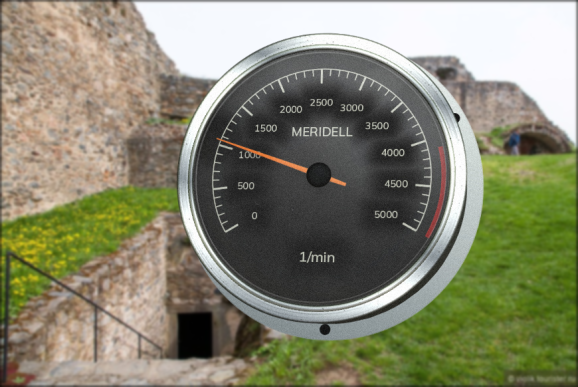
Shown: 1050 rpm
